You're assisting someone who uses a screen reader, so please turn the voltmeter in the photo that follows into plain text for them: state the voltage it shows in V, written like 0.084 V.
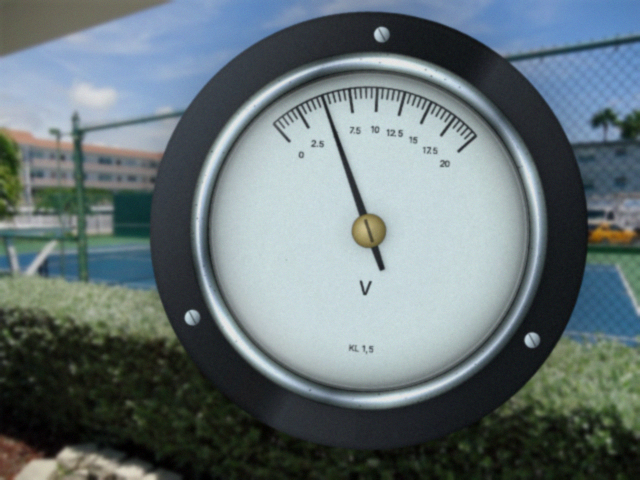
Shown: 5 V
